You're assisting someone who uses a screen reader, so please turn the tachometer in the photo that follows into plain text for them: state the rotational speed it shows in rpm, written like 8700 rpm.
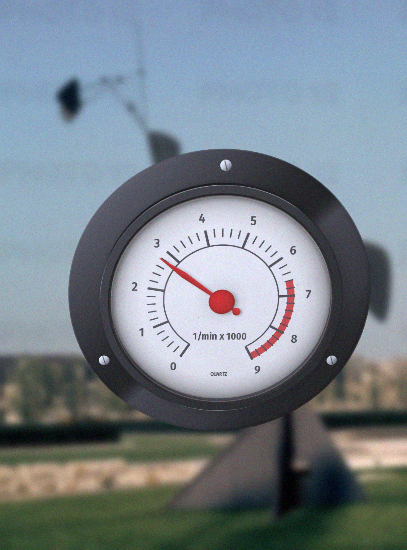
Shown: 2800 rpm
